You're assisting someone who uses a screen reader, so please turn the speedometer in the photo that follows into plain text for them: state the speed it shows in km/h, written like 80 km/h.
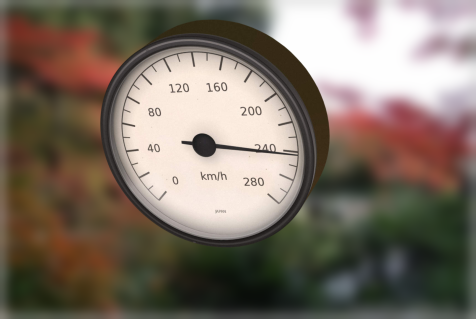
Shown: 240 km/h
